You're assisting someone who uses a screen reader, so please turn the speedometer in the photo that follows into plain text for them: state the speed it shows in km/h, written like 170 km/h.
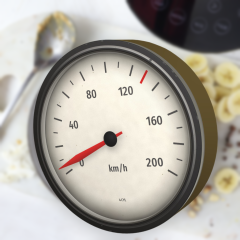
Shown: 5 km/h
